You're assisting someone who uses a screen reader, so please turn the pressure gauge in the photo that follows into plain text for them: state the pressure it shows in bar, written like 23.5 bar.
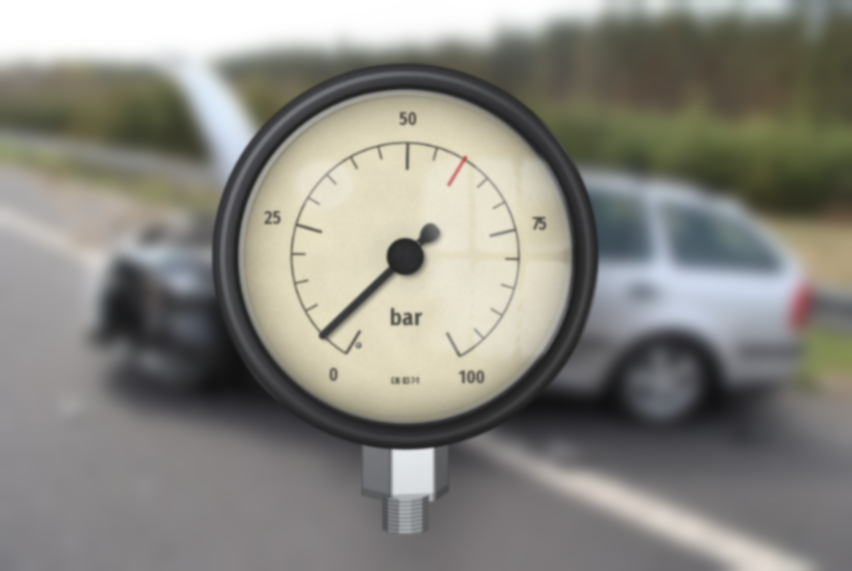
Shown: 5 bar
